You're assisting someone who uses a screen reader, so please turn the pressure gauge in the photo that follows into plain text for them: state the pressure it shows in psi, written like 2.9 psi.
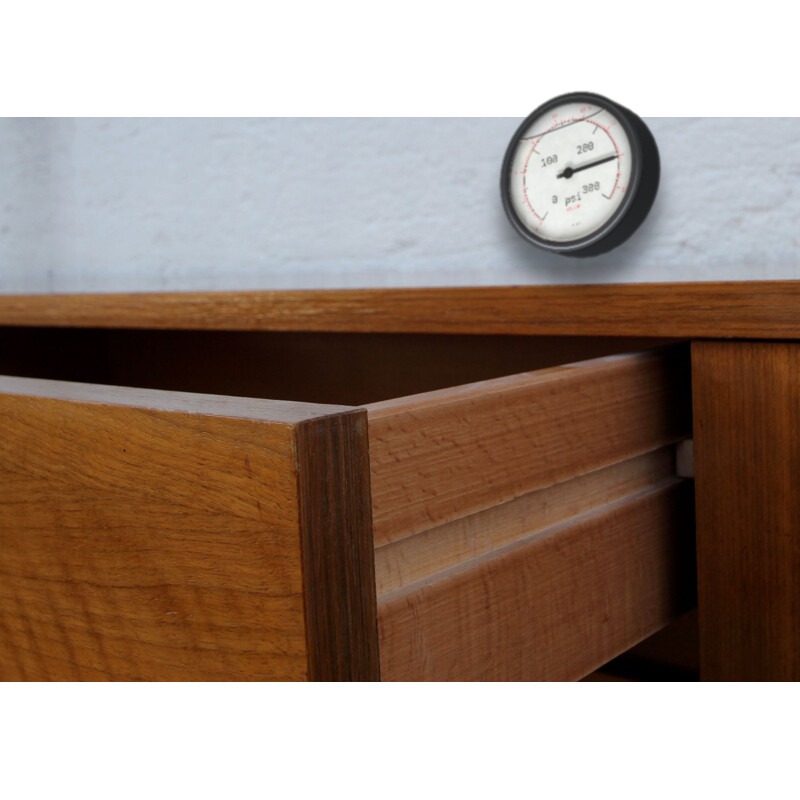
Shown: 250 psi
